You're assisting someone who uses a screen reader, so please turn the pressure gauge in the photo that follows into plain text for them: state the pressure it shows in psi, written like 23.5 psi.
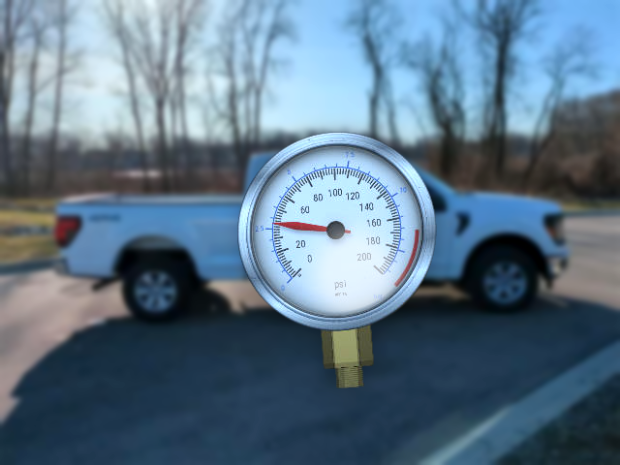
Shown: 40 psi
